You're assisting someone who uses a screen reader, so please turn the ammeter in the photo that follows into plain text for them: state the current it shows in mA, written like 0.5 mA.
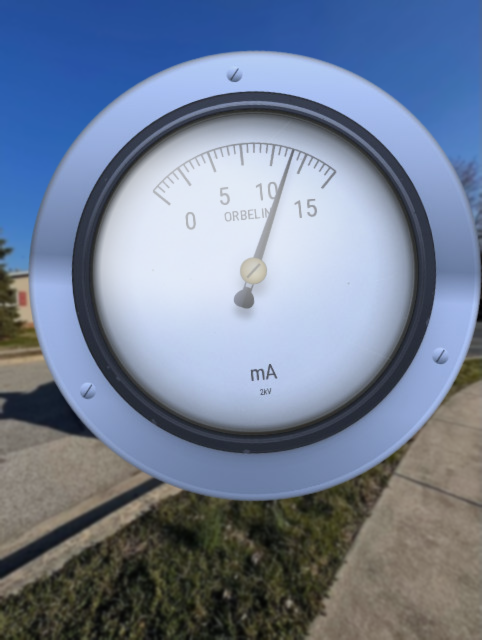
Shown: 11.5 mA
